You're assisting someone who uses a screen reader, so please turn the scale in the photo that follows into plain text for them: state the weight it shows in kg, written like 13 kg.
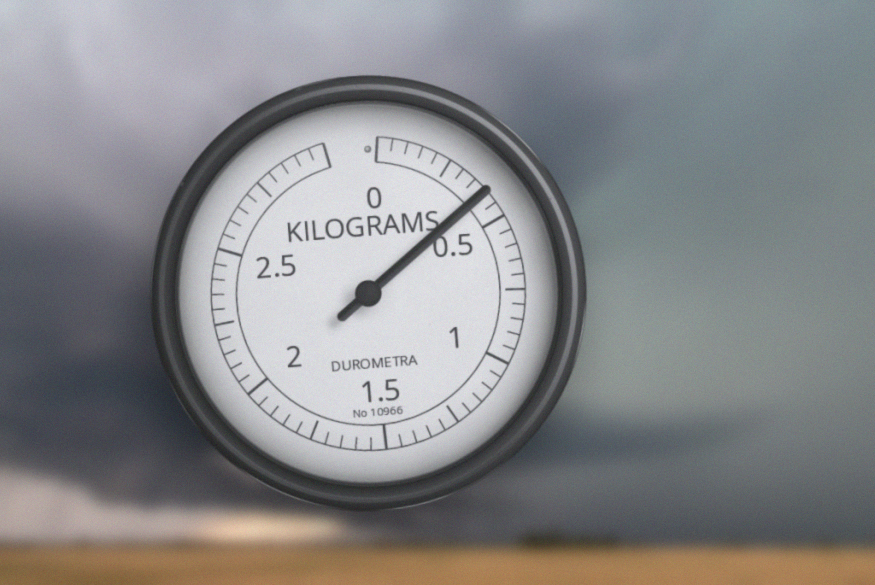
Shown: 0.4 kg
